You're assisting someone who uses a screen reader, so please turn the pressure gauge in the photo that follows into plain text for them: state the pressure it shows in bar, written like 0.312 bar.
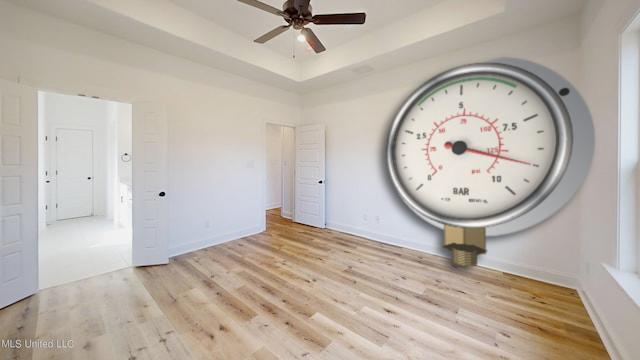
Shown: 9 bar
